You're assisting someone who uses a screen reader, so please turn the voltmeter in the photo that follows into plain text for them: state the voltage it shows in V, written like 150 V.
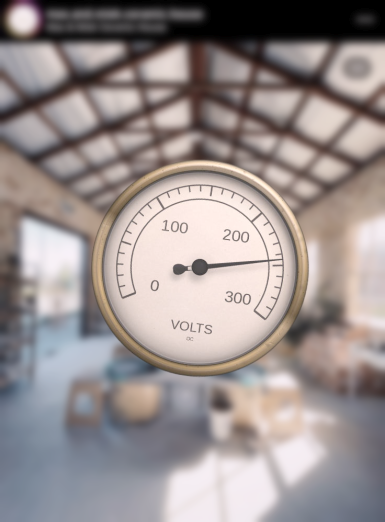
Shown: 245 V
